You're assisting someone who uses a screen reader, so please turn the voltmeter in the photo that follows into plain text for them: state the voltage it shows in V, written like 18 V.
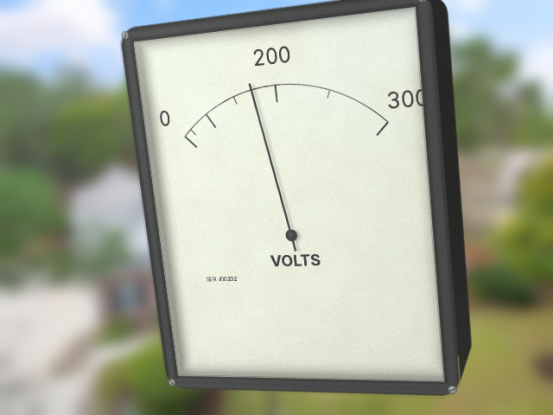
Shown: 175 V
